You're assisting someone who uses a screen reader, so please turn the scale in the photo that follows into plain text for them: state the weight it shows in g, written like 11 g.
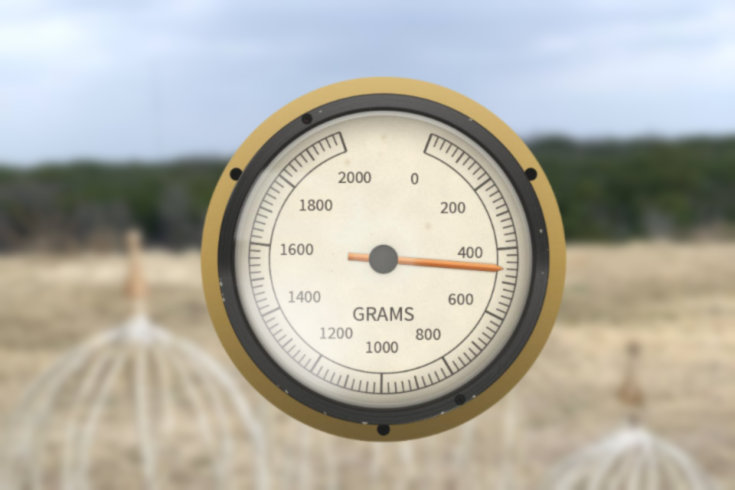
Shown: 460 g
